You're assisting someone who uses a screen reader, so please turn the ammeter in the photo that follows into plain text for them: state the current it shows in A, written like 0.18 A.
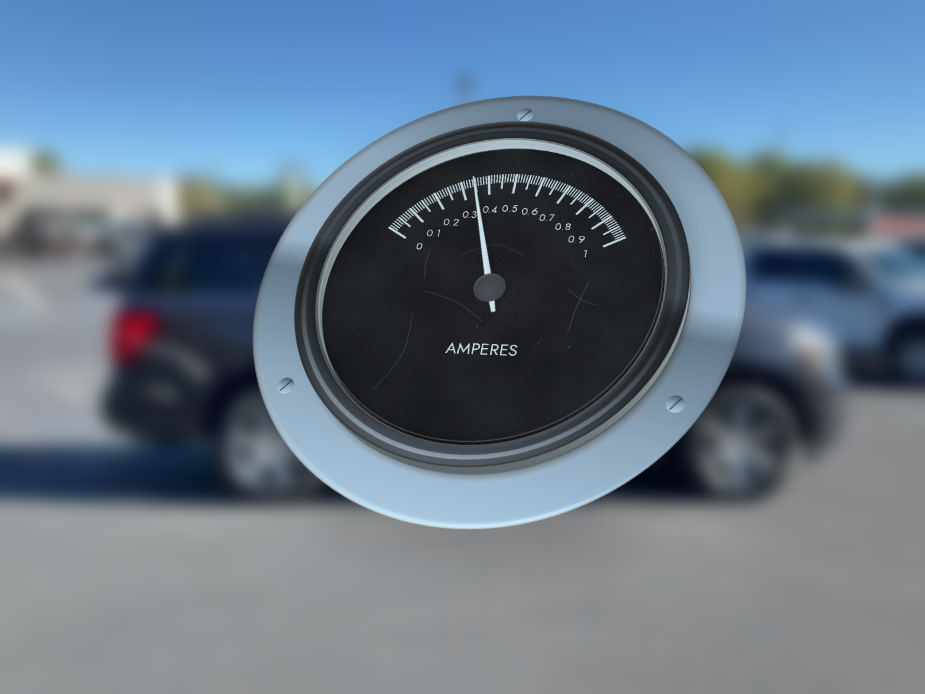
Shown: 0.35 A
